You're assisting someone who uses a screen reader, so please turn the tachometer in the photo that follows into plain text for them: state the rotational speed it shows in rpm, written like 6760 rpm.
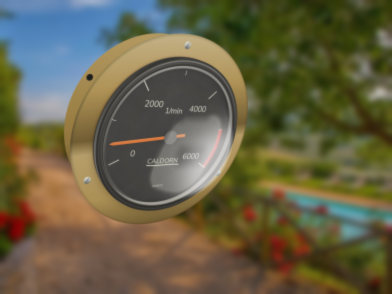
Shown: 500 rpm
